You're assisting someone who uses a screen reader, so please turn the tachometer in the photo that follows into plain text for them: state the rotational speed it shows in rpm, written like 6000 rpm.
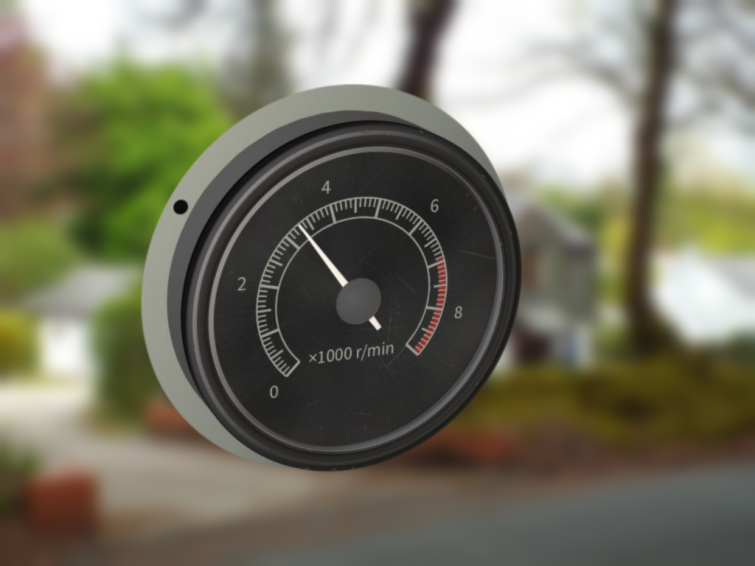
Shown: 3300 rpm
